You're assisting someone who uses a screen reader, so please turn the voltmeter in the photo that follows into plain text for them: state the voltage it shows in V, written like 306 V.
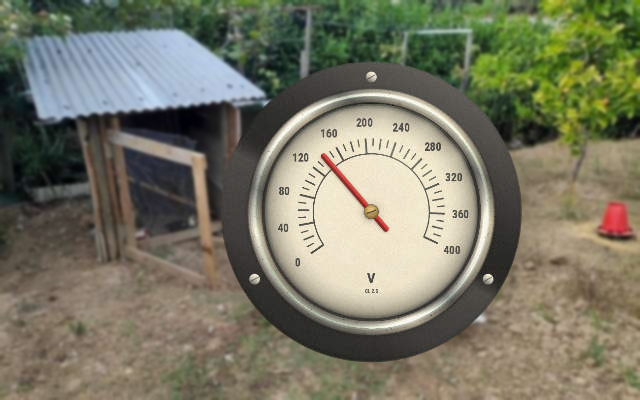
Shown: 140 V
